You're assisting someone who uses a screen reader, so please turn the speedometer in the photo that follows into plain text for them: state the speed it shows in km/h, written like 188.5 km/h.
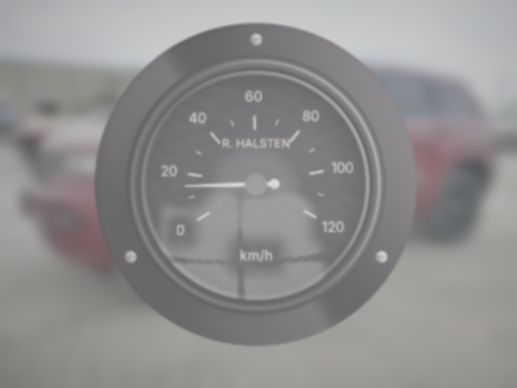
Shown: 15 km/h
